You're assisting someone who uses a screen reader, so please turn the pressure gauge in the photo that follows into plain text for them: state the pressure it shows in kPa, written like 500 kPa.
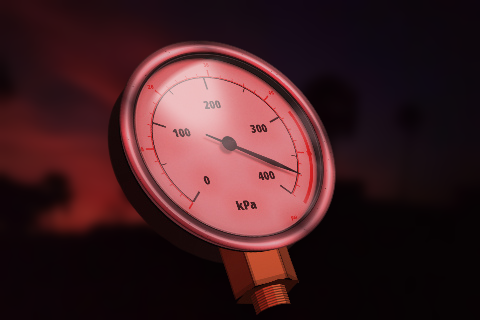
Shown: 375 kPa
